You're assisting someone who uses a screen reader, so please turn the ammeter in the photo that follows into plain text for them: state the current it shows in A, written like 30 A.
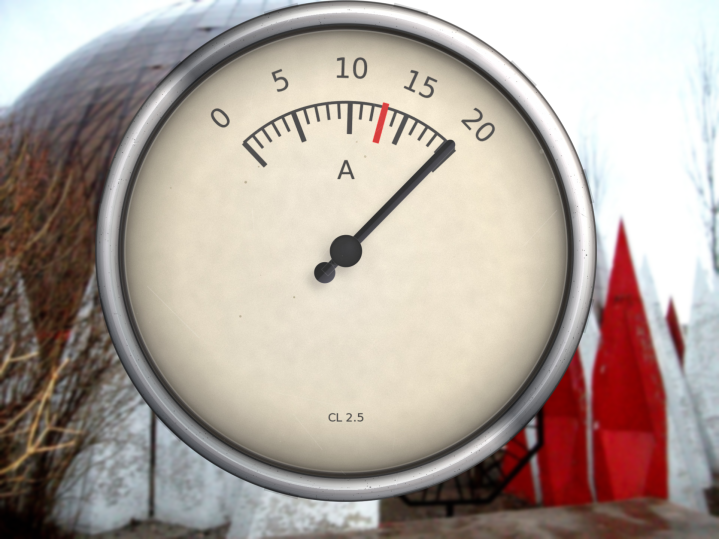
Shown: 19.5 A
